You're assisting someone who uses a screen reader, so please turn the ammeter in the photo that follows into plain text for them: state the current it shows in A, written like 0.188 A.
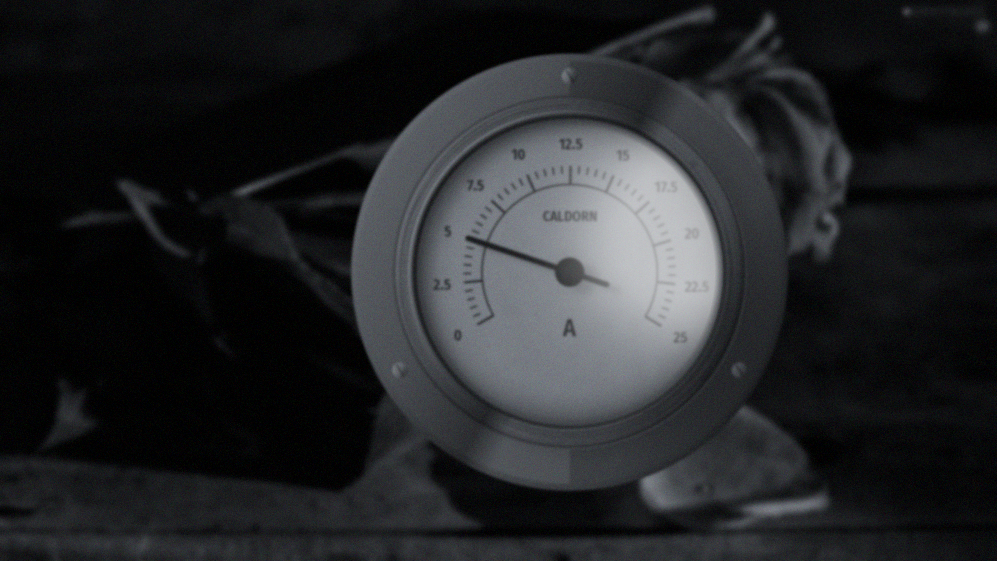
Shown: 5 A
